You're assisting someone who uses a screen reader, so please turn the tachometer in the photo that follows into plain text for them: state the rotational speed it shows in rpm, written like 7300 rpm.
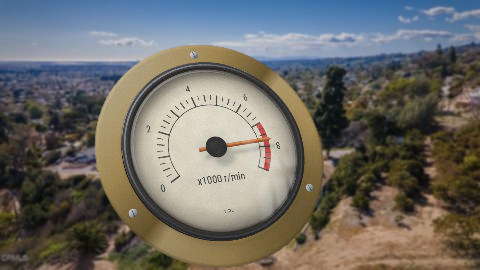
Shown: 7750 rpm
